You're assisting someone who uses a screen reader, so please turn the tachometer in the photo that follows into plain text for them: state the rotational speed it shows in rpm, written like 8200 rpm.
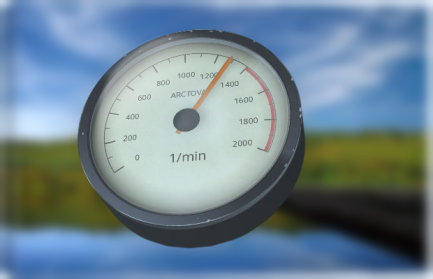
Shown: 1300 rpm
